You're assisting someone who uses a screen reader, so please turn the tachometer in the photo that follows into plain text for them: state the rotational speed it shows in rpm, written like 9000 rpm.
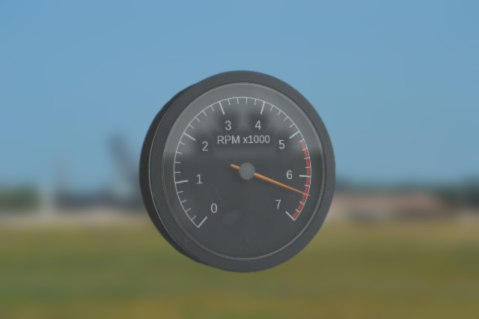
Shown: 6400 rpm
